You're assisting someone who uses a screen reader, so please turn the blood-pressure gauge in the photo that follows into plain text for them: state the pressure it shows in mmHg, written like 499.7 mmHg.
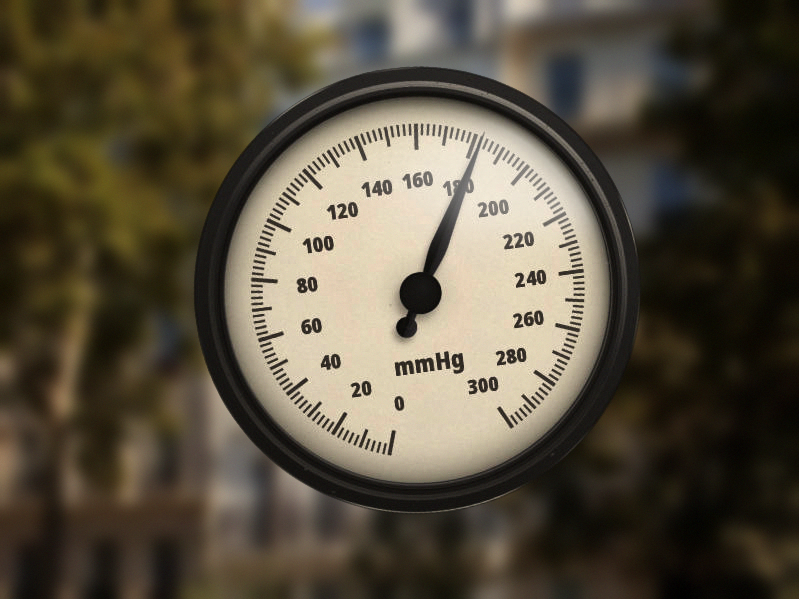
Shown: 182 mmHg
